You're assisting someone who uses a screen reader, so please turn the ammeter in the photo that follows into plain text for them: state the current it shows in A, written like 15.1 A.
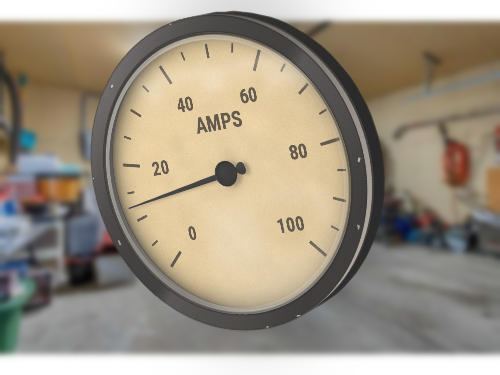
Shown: 12.5 A
